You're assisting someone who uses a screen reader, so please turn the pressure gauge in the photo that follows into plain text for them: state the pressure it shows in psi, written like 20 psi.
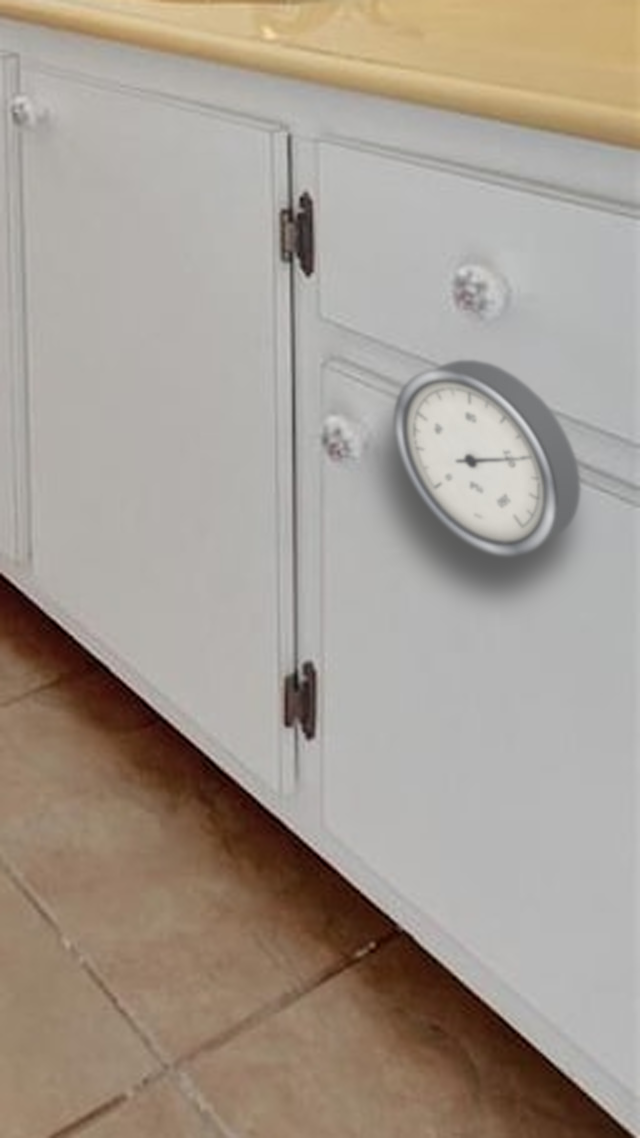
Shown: 120 psi
